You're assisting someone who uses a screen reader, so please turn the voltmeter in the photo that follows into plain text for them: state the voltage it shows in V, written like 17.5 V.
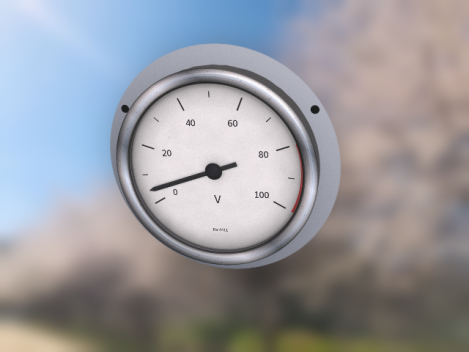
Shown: 5 V
